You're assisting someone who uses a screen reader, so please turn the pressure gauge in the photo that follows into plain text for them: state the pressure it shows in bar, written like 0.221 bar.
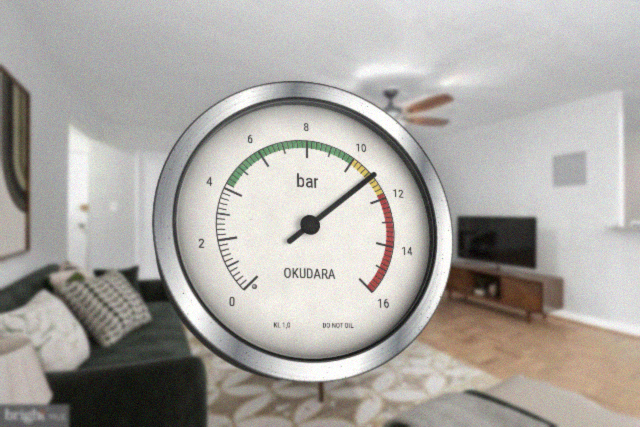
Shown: 11 bar
